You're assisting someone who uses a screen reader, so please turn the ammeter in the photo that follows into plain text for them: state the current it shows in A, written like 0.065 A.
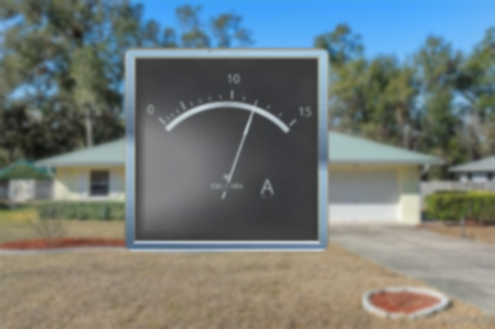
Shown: 12 A
